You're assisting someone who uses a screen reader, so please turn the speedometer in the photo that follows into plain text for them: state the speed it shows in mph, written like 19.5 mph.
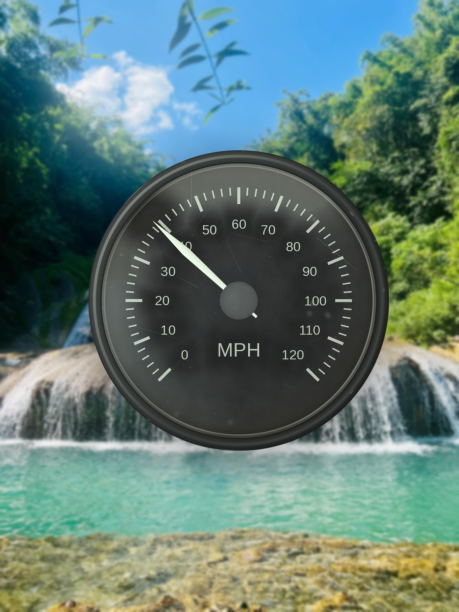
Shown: 39 mph
